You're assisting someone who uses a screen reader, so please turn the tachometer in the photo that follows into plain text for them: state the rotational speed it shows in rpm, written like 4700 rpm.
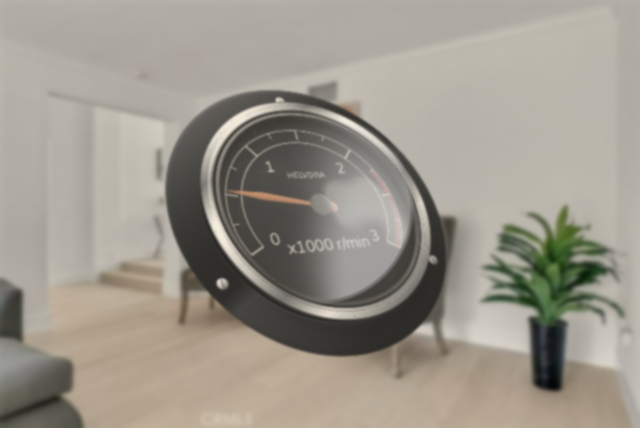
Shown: 500 rpm
